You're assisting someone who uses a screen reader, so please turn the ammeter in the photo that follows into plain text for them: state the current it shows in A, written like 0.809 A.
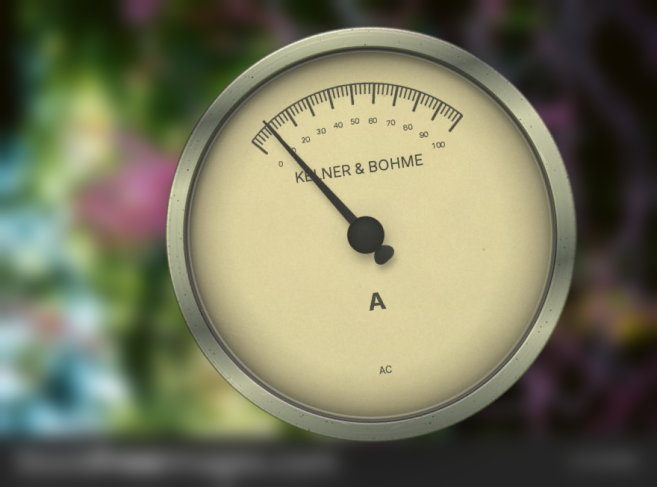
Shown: 10 A
